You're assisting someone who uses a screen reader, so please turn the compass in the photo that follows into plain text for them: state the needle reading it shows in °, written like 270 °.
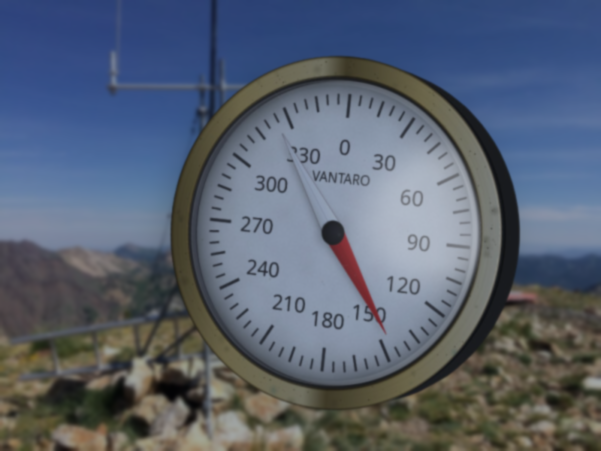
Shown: 145 °
